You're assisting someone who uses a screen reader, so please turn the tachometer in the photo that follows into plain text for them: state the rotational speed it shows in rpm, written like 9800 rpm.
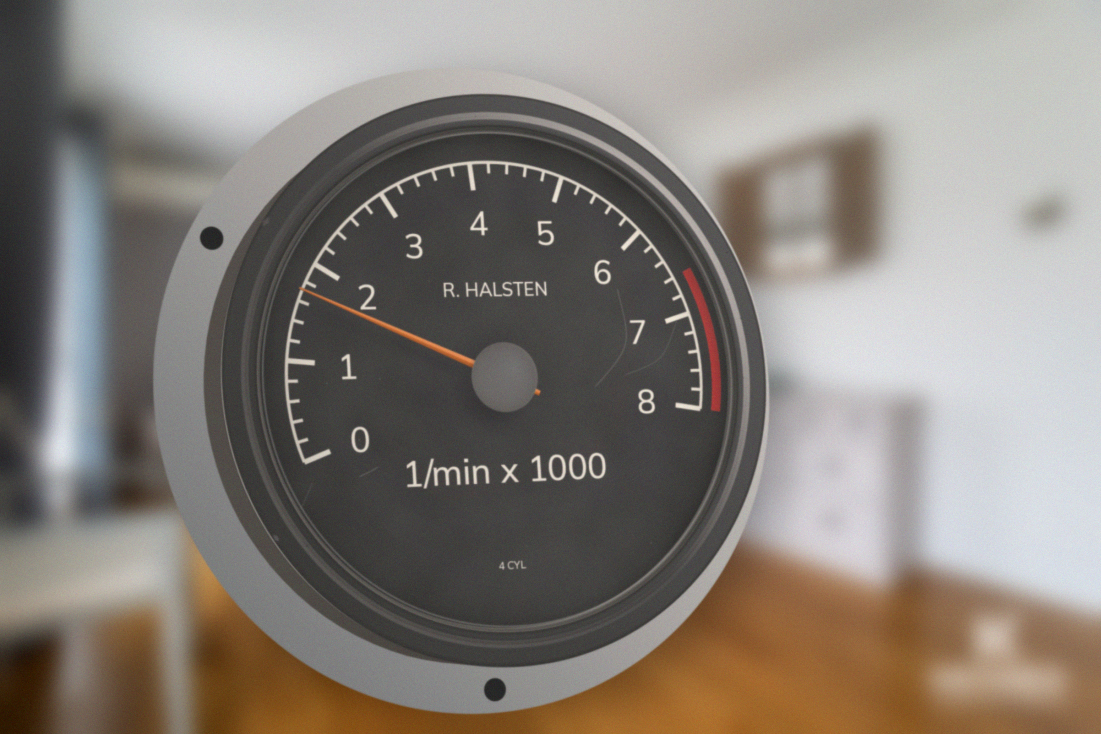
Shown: 1700 rpm
